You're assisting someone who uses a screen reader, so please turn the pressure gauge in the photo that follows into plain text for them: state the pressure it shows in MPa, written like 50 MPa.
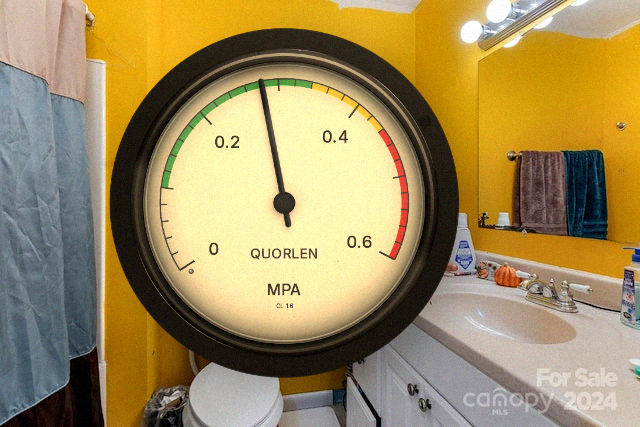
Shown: 0.28 MPa
